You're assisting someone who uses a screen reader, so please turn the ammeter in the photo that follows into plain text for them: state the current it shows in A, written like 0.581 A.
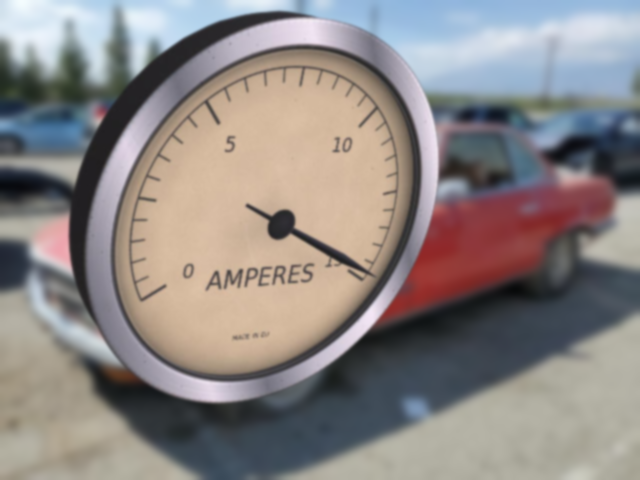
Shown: 14.75 A
